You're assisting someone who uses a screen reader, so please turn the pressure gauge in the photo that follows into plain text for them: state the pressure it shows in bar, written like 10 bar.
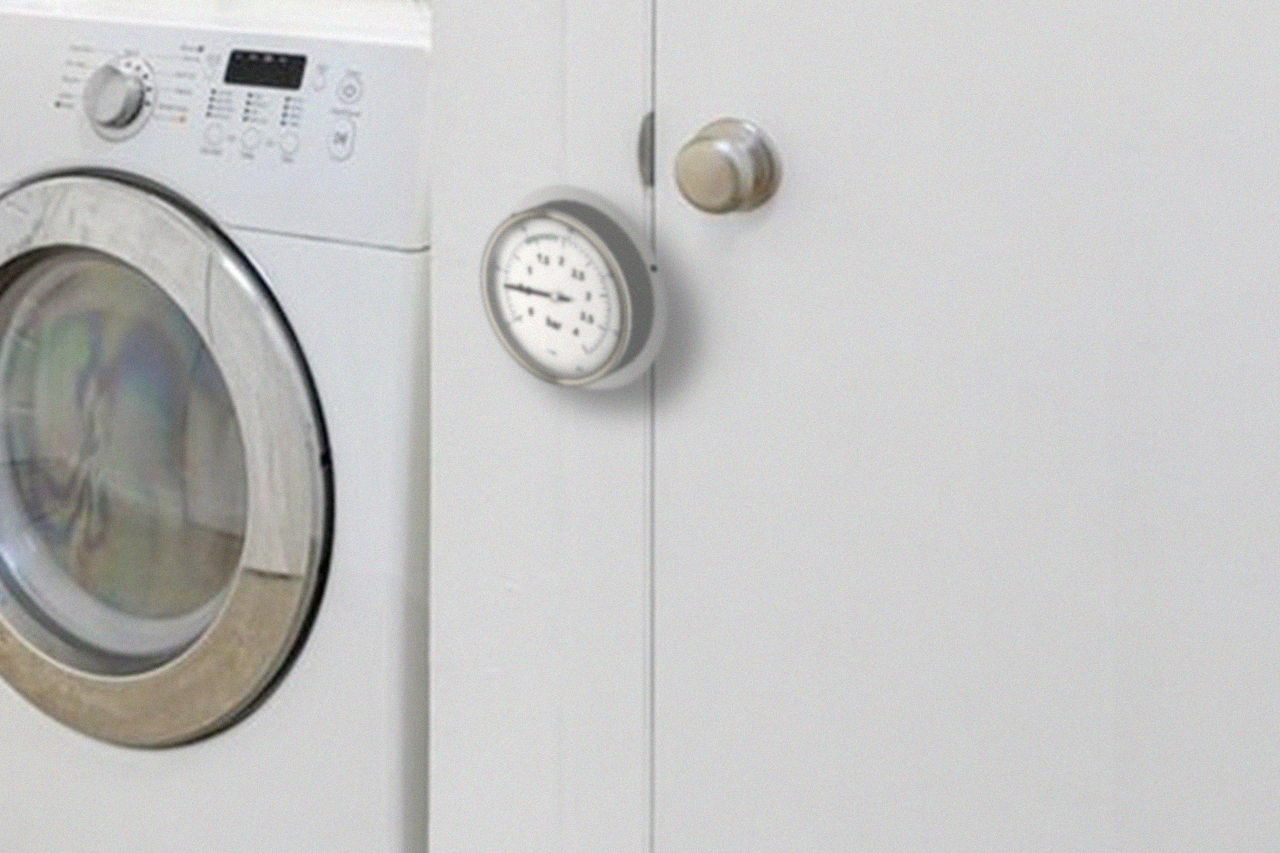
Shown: 0.5 bar
